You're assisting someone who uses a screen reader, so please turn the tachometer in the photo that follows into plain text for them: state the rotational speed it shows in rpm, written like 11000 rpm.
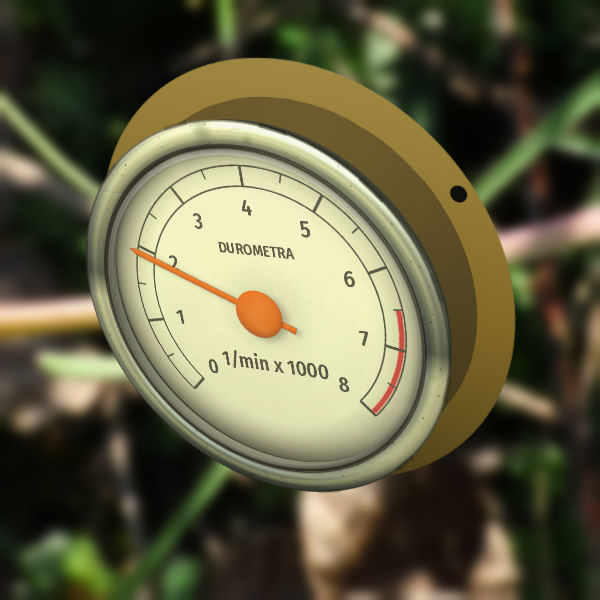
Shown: 2000 rpm
